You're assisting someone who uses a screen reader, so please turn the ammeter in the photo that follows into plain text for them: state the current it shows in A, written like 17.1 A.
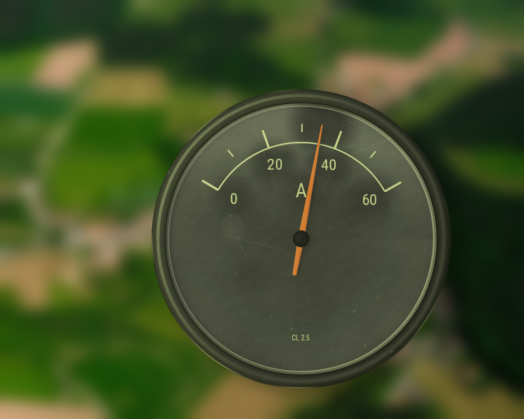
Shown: 35 A
